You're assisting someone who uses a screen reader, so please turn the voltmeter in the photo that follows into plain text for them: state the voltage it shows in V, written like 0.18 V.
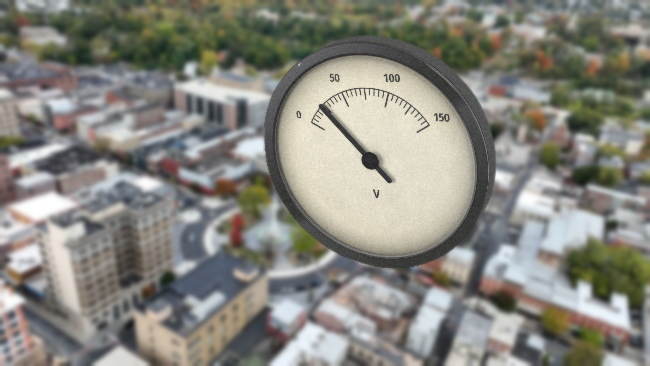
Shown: 25 V
